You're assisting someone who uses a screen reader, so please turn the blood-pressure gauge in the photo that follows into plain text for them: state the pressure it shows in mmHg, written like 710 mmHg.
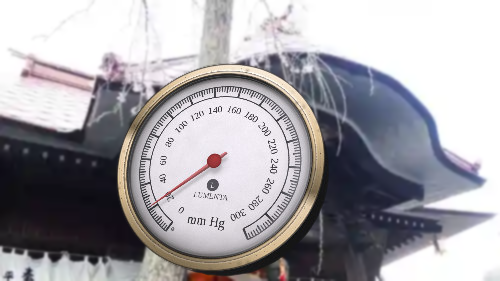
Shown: 20 mmHg
